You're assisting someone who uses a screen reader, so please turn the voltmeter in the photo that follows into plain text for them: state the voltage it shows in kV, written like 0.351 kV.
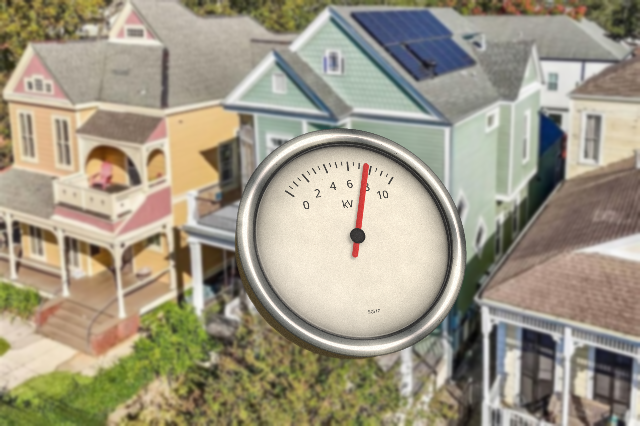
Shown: 7.5 kV
